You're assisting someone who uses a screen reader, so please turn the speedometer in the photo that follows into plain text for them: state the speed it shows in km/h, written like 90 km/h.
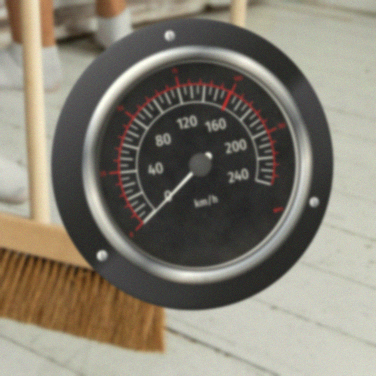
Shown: 0 km/h
